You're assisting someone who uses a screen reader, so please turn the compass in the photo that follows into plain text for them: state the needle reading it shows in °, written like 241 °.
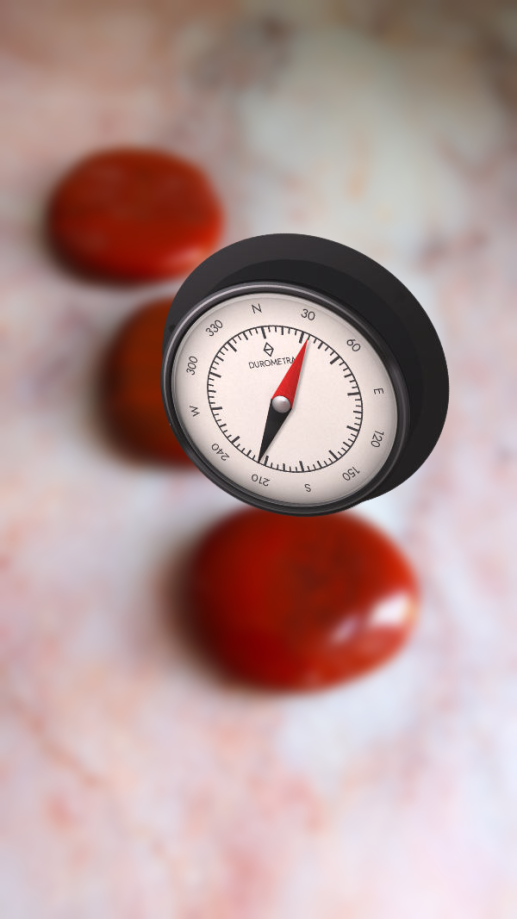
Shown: 35 °
